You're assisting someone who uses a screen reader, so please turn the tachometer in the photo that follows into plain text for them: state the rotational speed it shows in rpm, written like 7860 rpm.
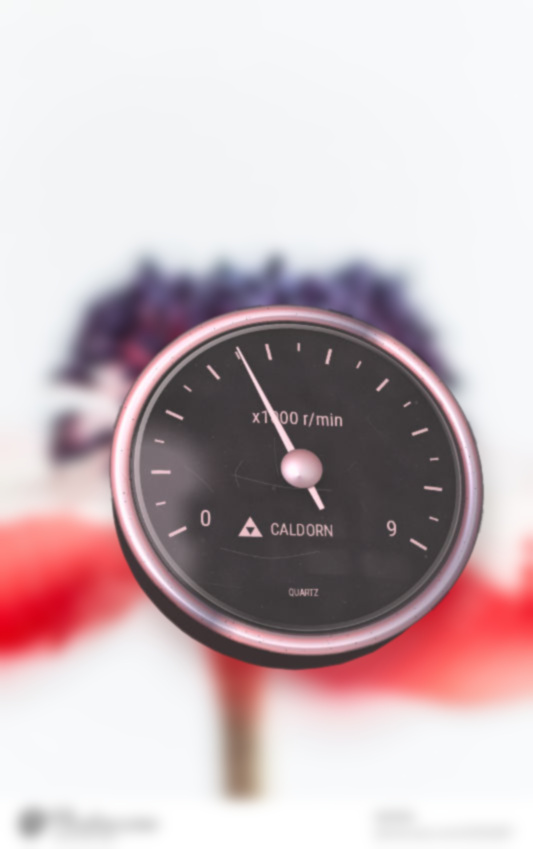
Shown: 3500 rpm
